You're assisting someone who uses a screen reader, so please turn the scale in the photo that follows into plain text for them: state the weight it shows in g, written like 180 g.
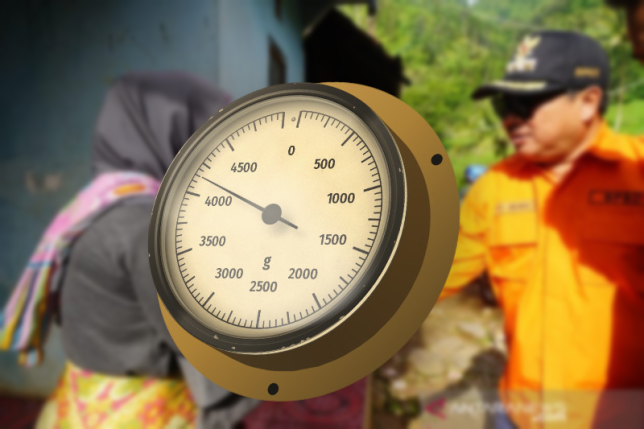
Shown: 4150 g
